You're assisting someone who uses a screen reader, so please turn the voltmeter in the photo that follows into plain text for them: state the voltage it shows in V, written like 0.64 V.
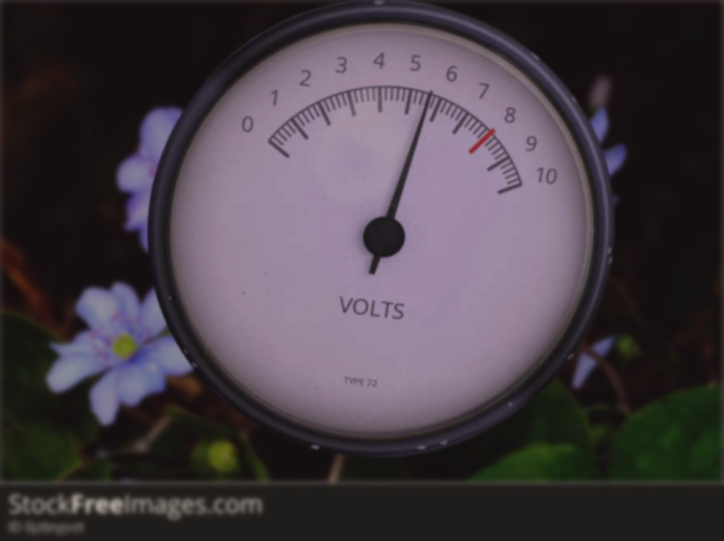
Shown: 5.6 V
